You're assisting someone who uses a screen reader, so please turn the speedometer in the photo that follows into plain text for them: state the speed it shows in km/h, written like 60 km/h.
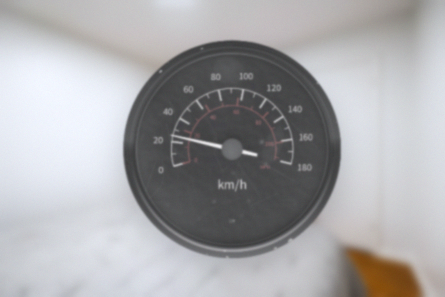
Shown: 25 km/h
